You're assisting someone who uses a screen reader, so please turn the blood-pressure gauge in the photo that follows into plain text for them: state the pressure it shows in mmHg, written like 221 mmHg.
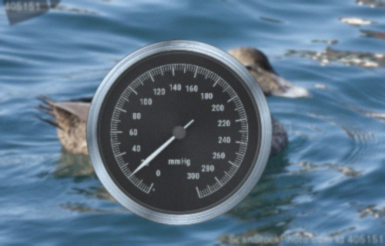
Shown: 20 mmHg
